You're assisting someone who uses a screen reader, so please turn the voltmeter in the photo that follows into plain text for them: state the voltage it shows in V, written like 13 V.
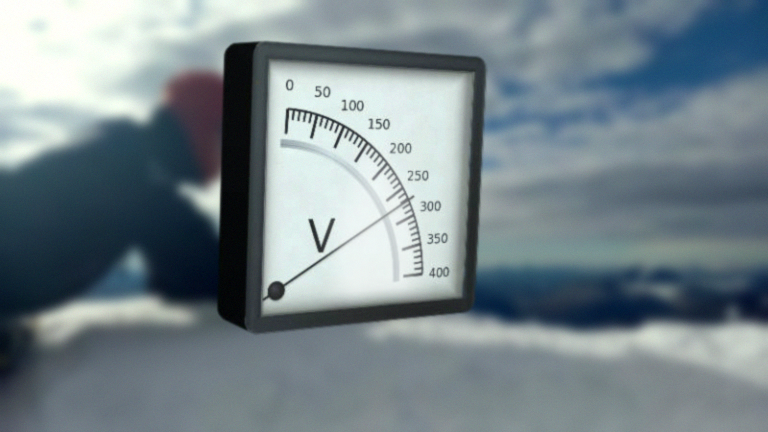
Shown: 270 V
